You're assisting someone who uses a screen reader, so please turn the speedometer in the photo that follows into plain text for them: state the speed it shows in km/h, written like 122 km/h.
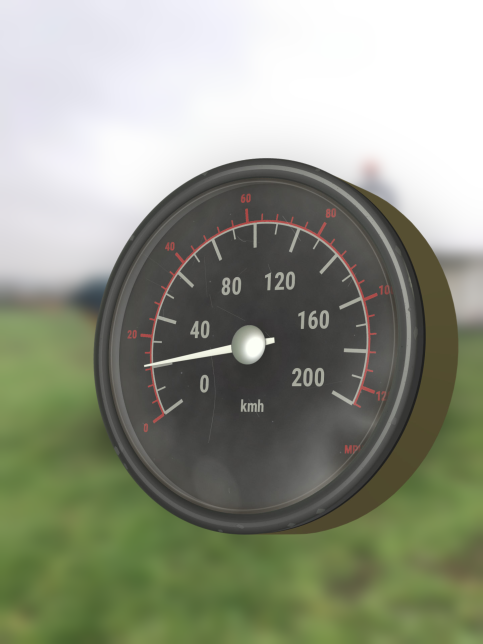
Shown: 20 km/h
